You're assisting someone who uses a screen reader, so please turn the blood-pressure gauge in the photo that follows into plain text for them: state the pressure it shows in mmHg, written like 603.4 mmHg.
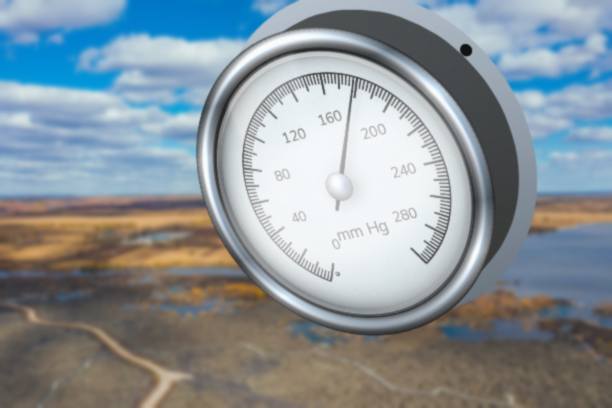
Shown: 180 mmHg
